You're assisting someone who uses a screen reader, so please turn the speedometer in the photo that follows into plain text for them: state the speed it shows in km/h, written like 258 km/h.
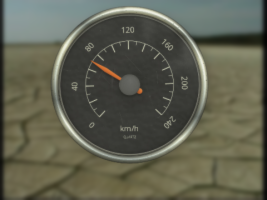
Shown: 70 km/h
